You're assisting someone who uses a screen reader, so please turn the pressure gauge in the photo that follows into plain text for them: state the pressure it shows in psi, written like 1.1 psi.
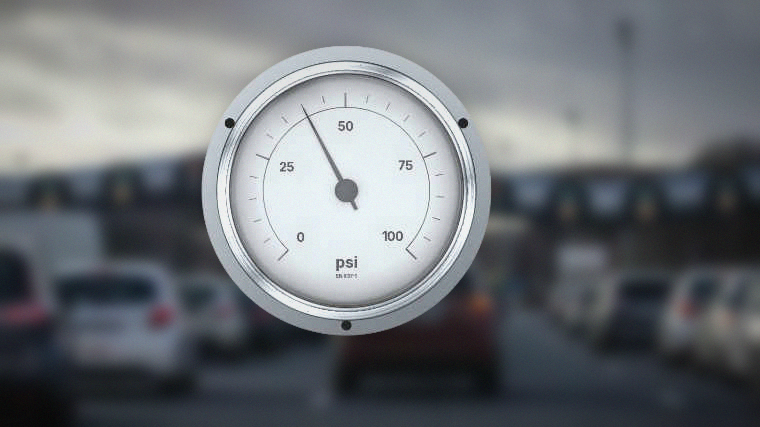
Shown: 40 psi
